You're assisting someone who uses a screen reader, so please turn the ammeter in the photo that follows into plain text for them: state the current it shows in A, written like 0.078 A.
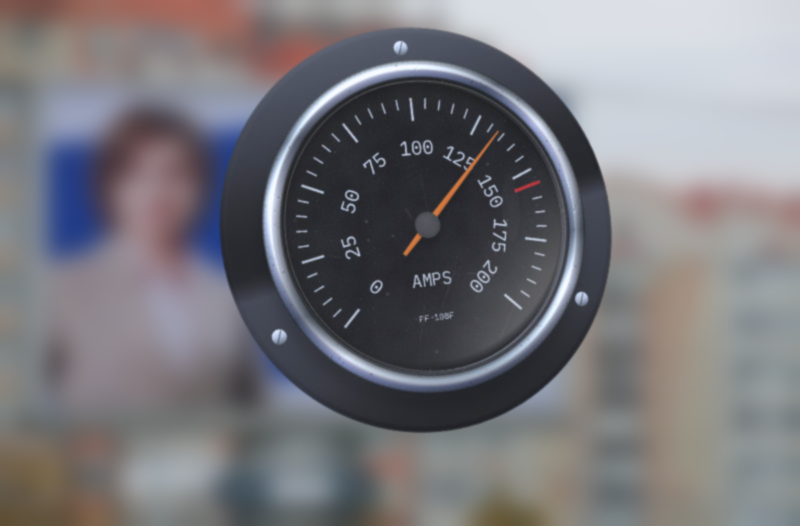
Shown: 132.5 A
